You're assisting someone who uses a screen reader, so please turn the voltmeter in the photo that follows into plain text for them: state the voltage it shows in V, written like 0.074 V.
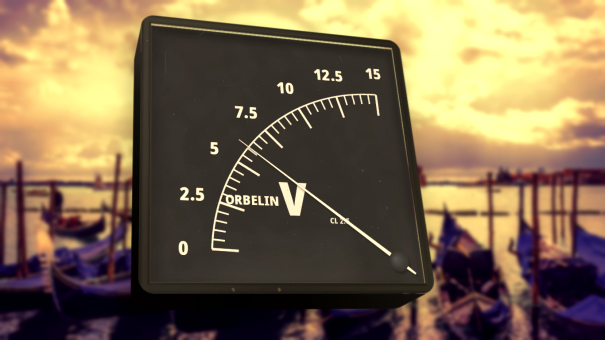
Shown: 6 V
